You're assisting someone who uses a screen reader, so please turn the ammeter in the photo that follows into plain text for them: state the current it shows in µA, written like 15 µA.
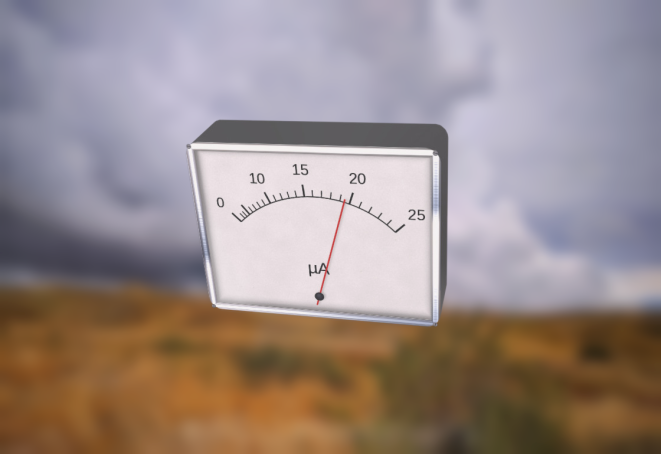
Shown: 19.5 µA
